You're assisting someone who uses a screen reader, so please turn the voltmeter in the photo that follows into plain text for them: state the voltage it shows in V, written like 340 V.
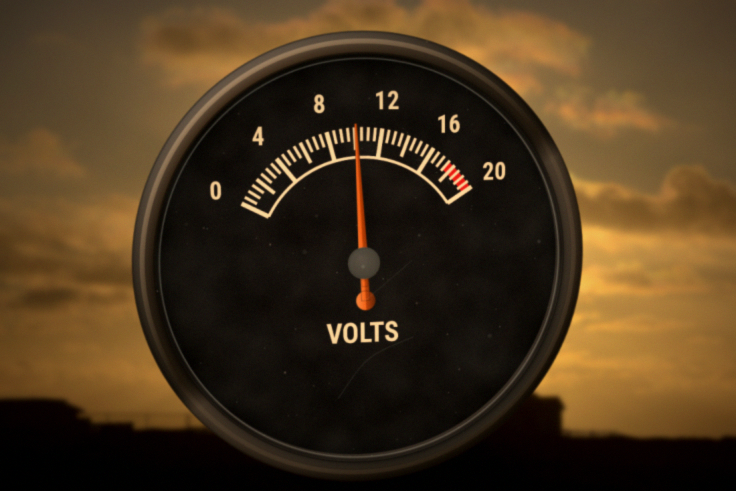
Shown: 10 V
